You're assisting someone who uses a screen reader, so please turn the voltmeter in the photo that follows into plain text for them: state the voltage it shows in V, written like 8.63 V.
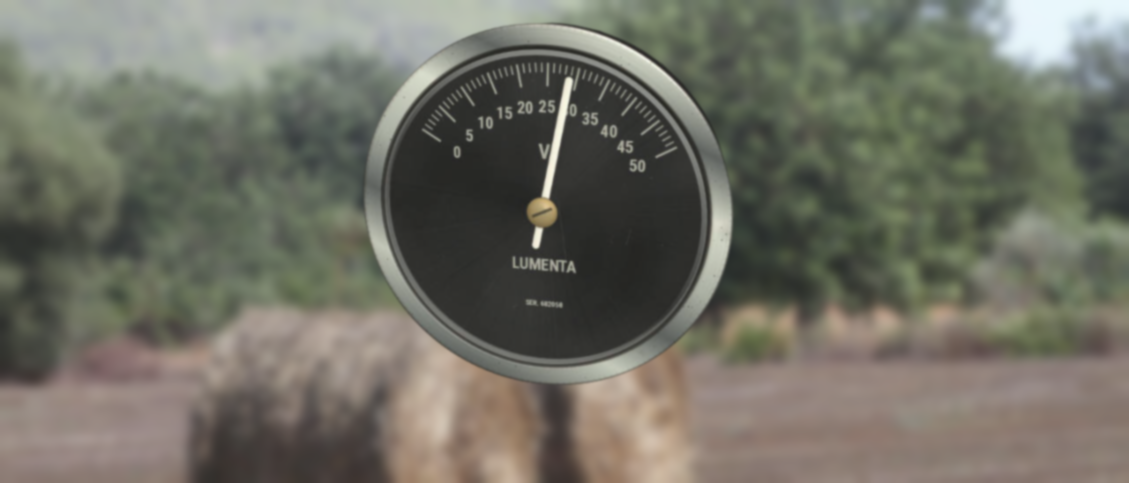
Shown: 29 V
